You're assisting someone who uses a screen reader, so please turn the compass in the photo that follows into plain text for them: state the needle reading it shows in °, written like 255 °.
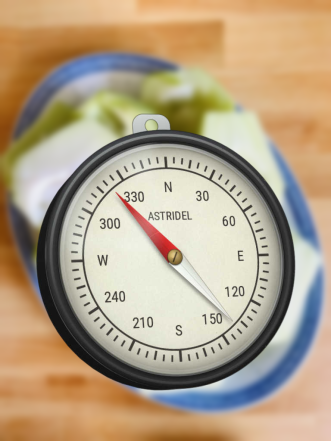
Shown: 320 °
